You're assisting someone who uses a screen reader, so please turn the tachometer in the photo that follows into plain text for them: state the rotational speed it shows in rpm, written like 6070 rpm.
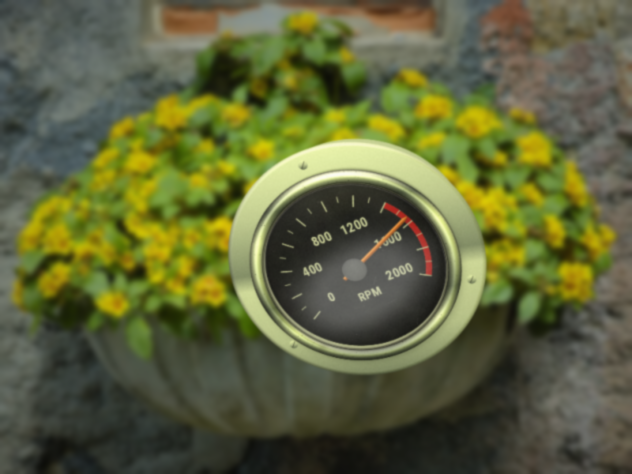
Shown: 1550 rpm
